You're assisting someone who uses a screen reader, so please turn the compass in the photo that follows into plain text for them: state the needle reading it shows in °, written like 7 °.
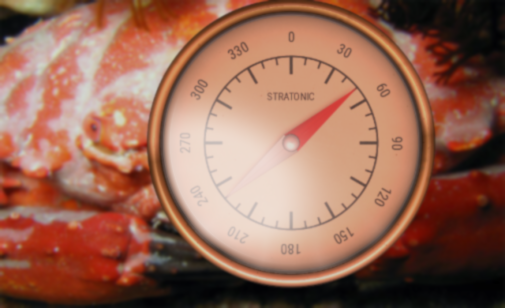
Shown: 50 °
